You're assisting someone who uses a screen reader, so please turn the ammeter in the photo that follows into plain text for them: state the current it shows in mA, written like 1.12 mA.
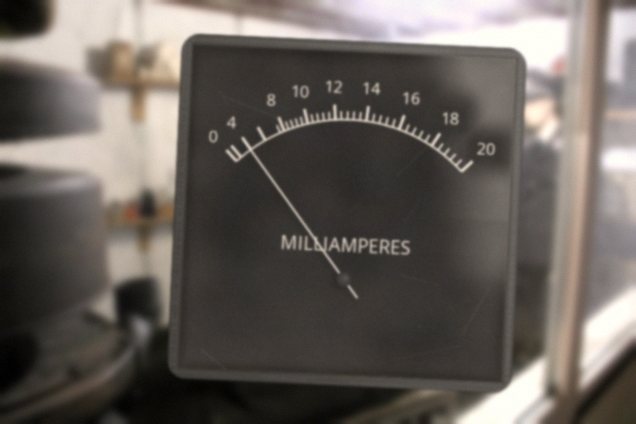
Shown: 4 mA
